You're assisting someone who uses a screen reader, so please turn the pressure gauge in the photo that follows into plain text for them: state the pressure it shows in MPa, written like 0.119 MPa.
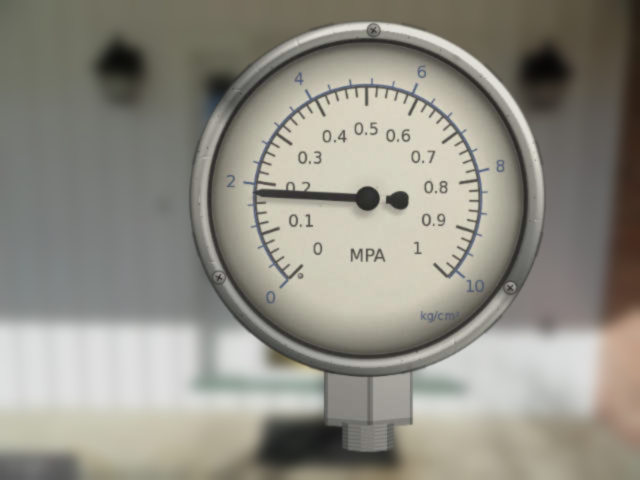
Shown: 0.18 MPa
